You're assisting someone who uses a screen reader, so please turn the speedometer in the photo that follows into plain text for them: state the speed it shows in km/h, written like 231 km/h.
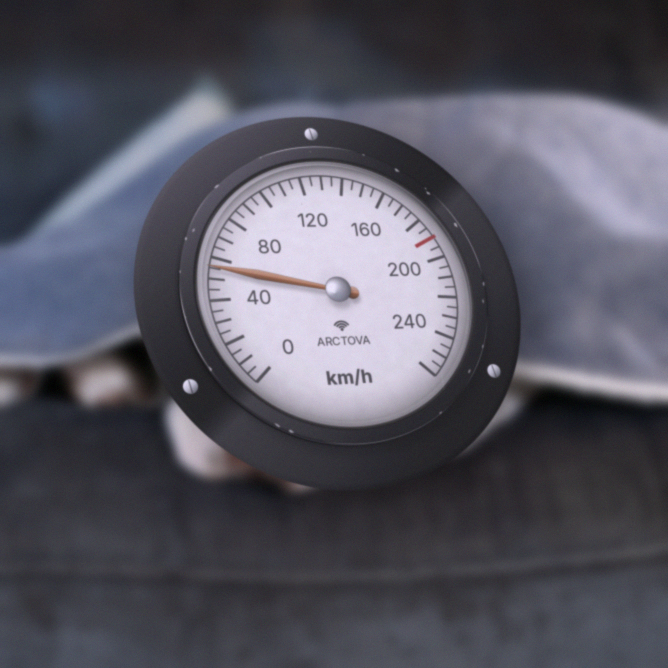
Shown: 55 km/h
